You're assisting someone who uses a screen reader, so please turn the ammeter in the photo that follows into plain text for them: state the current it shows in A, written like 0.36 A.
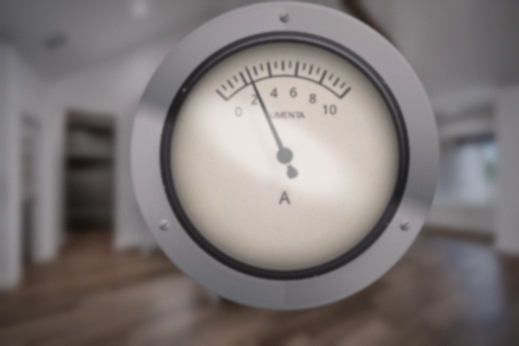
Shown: 2.5 A
